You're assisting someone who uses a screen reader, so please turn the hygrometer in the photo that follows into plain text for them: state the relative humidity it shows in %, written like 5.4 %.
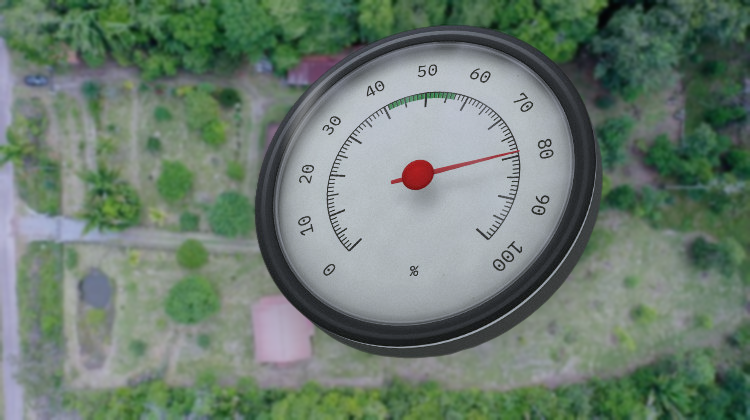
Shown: 80 %
